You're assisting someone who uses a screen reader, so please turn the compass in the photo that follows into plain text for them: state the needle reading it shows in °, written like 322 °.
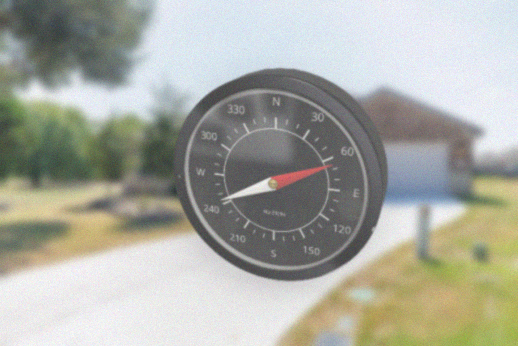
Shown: 65 °
